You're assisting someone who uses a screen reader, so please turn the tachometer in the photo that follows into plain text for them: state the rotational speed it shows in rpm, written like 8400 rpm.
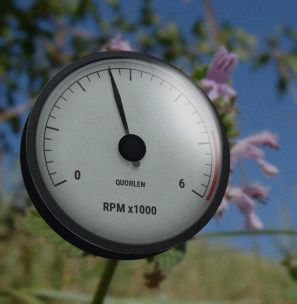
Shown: 2600 rpm
